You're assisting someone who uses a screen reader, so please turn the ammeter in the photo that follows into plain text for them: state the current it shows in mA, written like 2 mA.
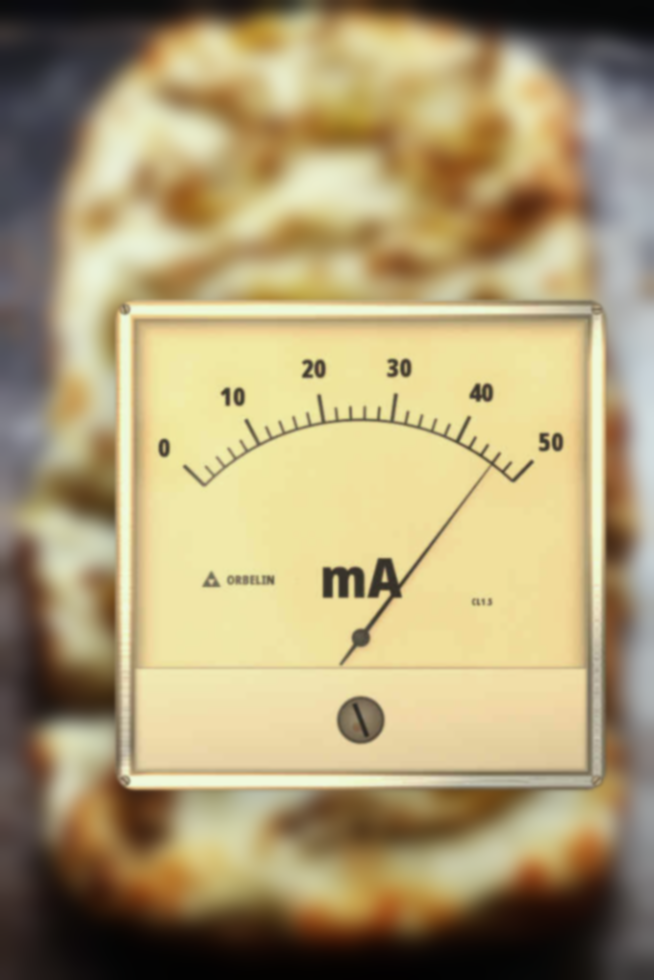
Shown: 46 mA
